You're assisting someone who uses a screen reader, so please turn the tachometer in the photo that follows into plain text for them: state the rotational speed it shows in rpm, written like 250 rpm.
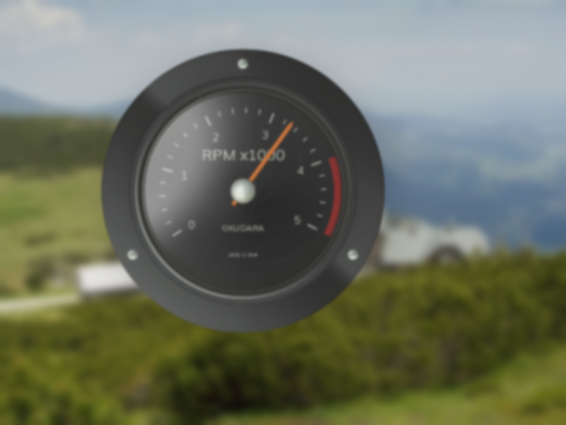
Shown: 3300 rpm
